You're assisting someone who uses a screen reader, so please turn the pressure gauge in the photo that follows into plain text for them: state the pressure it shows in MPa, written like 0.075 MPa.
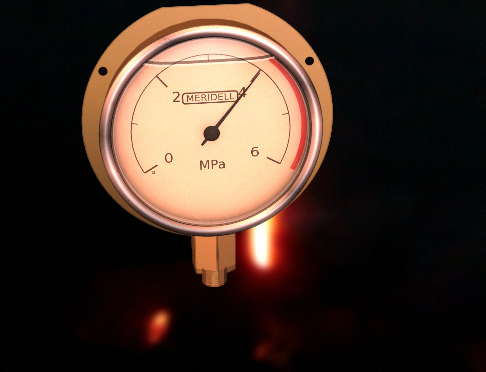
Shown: 4 MPa
